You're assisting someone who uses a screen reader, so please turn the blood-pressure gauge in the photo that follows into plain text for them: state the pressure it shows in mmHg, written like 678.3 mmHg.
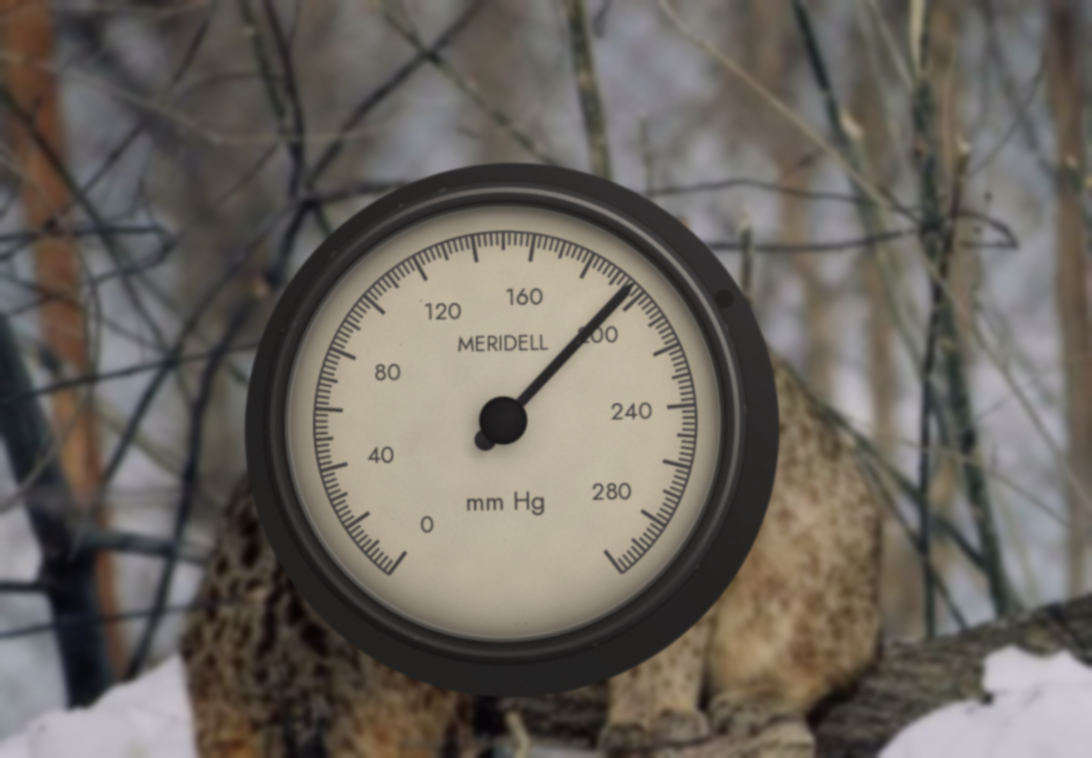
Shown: 196 mmHg
